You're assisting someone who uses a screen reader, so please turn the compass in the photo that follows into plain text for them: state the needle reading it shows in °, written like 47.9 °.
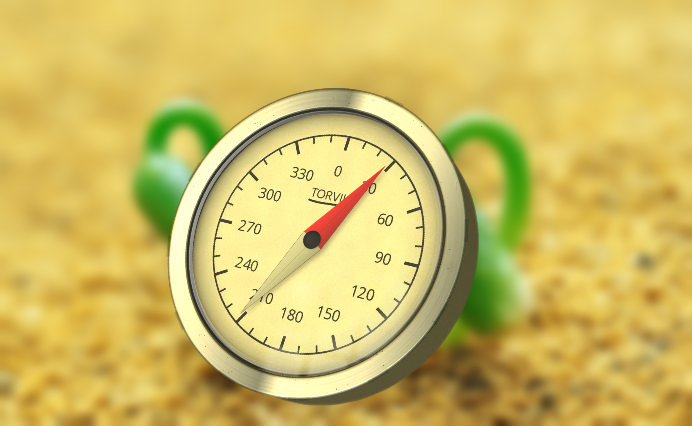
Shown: 30 °
